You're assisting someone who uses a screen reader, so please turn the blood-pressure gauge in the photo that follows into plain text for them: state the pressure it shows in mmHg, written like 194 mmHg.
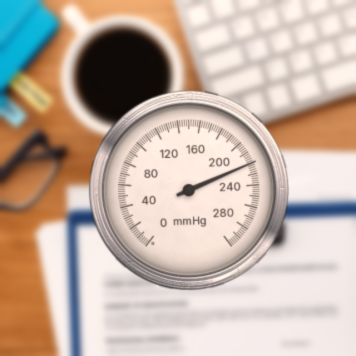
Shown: 220 mmHg
